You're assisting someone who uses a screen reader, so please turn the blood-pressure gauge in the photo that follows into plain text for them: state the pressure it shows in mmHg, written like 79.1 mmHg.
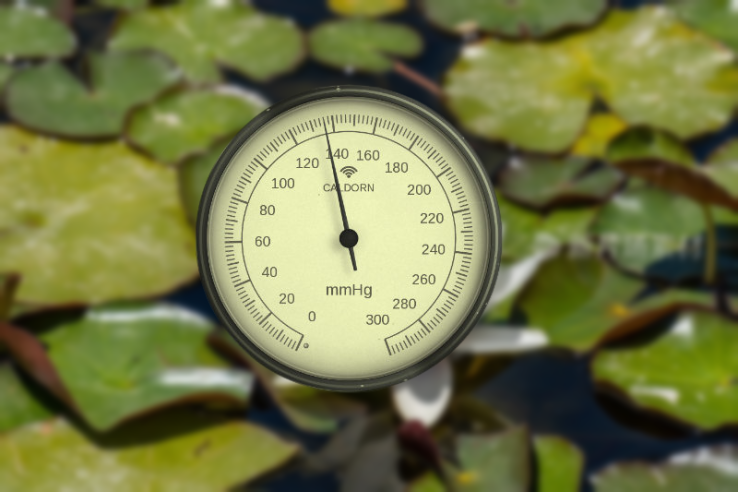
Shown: 136 mmHg
